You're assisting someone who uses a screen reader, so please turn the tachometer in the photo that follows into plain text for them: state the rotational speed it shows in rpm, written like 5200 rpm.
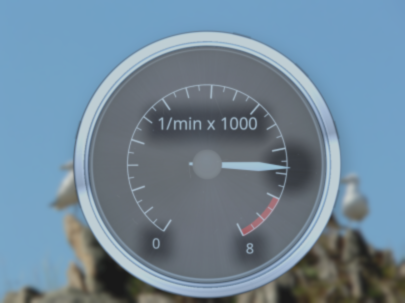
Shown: 6375 rpm
